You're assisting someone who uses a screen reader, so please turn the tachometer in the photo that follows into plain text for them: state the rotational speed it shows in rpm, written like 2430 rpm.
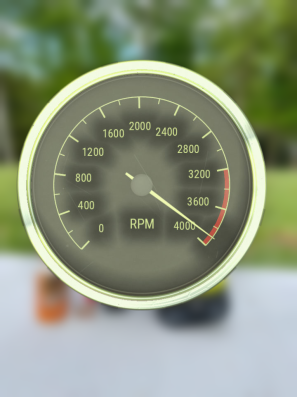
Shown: 3900 rpm
